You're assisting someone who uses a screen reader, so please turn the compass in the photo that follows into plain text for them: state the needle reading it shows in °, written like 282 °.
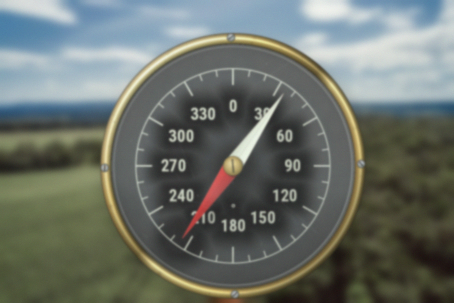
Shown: 215 °
